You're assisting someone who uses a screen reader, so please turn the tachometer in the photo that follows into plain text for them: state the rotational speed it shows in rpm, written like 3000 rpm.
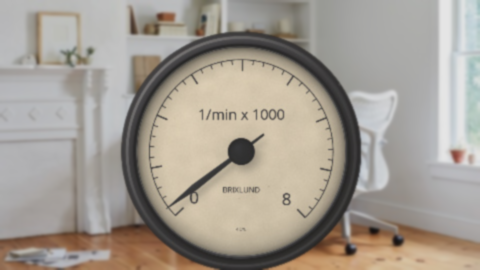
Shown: 200 rpm
